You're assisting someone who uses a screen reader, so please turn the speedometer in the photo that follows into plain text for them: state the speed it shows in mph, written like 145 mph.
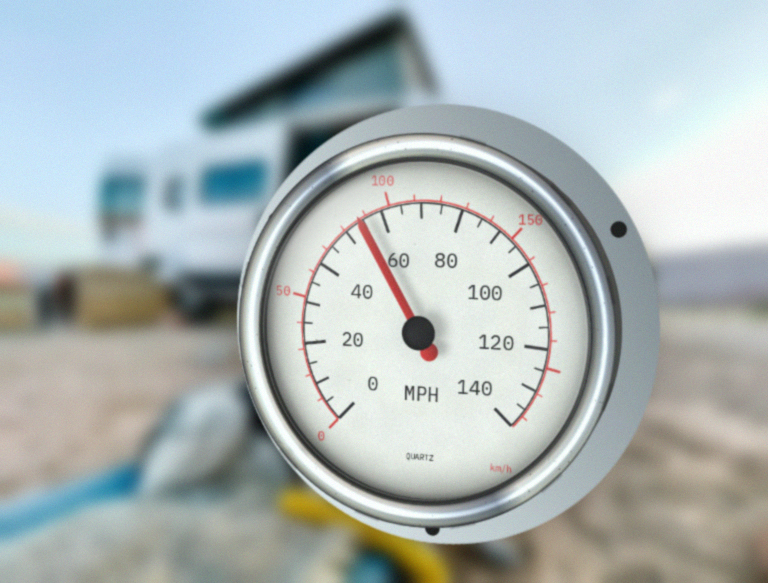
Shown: 55 mph
